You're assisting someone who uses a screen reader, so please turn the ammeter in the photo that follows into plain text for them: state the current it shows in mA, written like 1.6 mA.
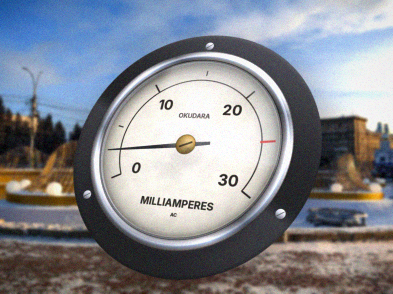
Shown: 2.5 mA
